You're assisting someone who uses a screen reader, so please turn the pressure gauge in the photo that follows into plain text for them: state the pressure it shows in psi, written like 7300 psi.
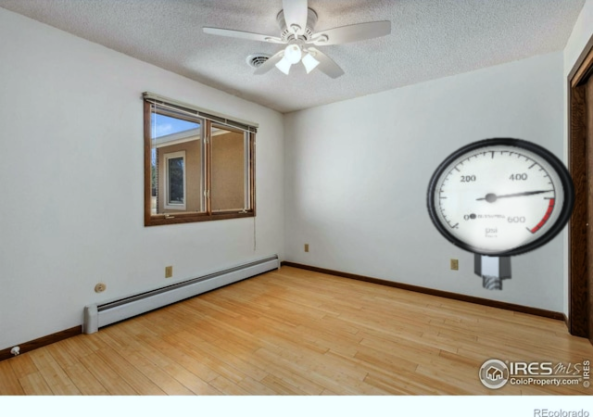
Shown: 480 psi
